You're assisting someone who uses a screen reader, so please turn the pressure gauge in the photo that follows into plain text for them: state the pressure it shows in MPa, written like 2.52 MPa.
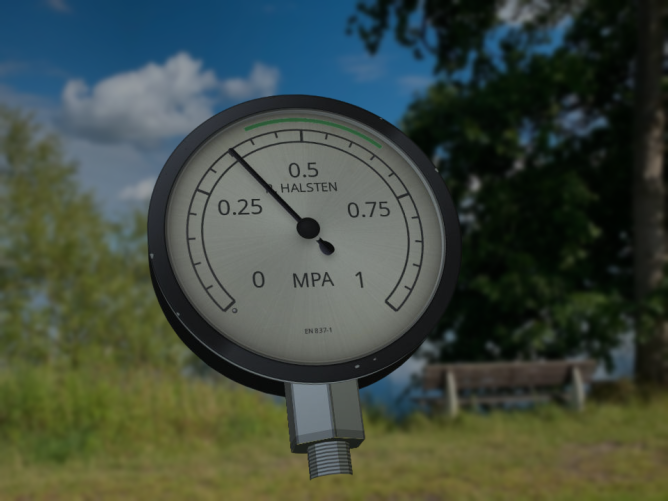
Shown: 0.35 MPa
